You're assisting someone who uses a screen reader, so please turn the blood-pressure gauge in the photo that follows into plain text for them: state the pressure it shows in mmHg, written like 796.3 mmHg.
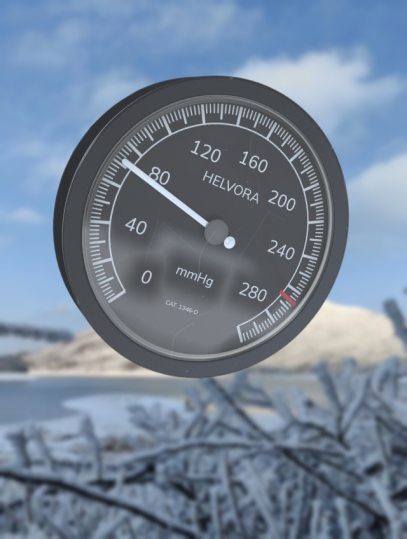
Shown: 72 mmHg
